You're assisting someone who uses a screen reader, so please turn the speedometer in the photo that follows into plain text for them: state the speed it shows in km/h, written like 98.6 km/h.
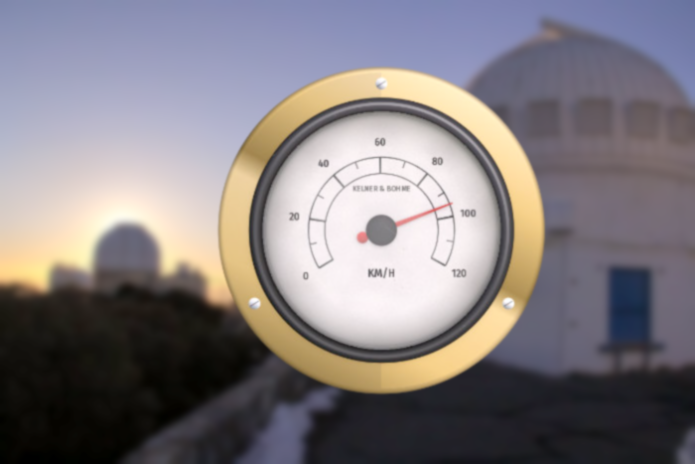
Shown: 95 km/h
